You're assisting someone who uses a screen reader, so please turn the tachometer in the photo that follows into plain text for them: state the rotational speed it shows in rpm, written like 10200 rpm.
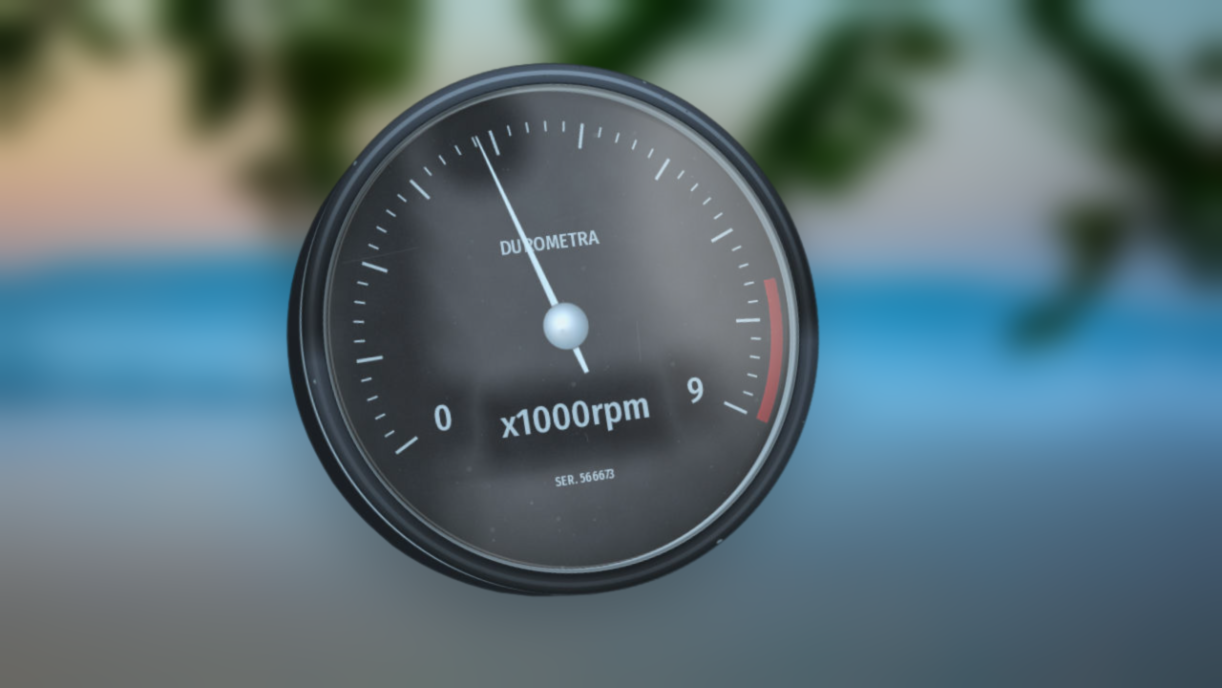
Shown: 3800 rpm
